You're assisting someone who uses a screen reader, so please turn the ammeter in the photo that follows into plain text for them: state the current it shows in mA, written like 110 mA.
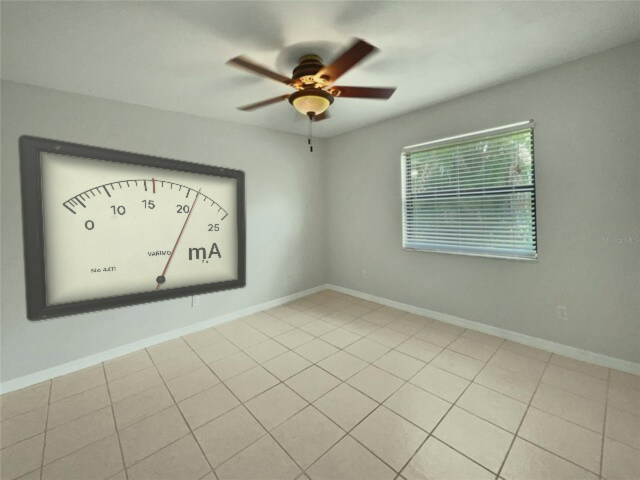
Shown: 21 mA
